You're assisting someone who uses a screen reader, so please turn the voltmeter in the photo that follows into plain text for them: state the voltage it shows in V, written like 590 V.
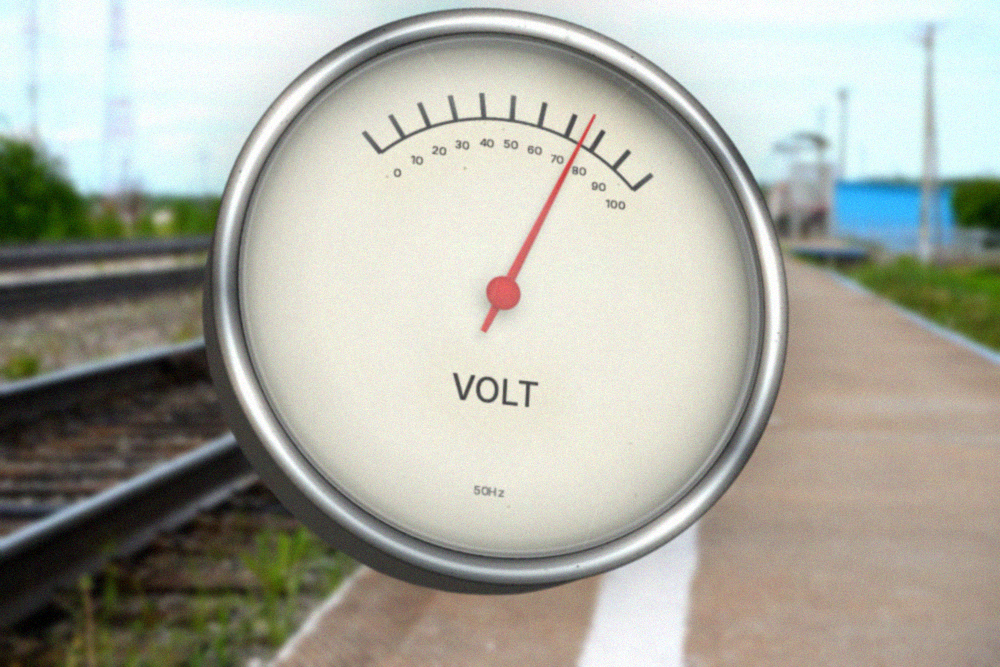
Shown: 75 V
